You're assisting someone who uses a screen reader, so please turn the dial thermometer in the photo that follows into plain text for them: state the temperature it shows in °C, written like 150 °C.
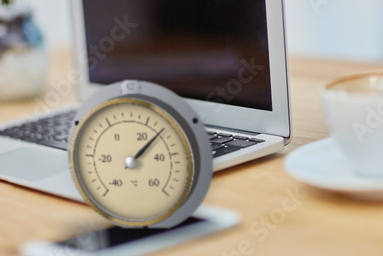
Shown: 28 °C
